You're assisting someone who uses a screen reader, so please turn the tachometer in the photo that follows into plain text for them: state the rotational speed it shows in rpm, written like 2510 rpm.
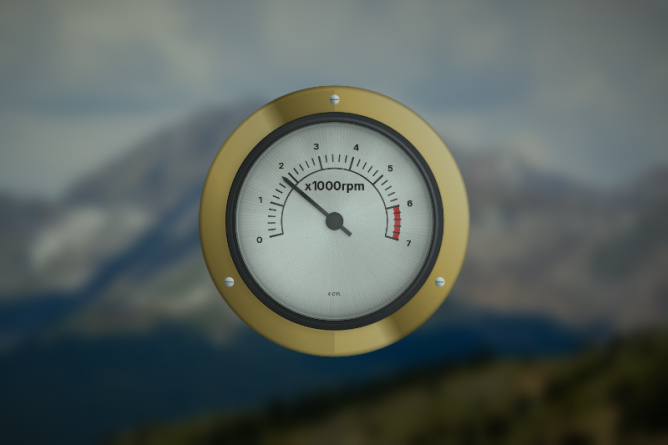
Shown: 1800 rpm
